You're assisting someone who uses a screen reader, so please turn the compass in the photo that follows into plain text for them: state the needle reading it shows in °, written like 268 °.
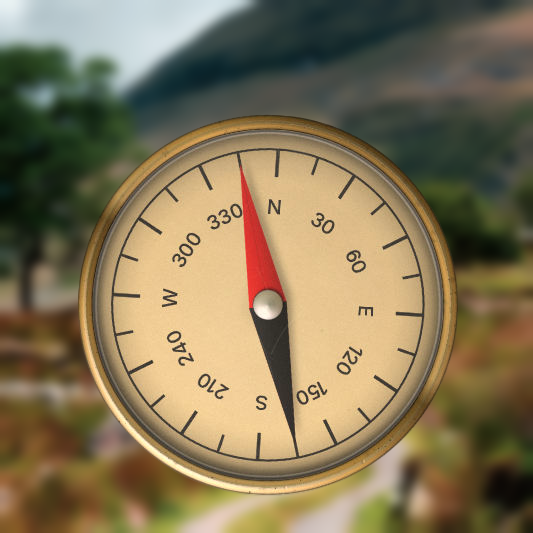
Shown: 345 °
